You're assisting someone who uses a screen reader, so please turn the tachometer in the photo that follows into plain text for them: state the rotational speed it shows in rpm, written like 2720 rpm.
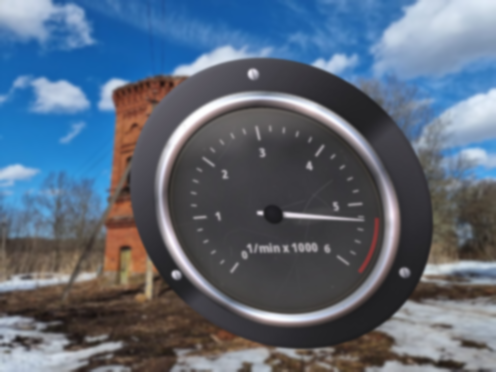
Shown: 5200 rpm
